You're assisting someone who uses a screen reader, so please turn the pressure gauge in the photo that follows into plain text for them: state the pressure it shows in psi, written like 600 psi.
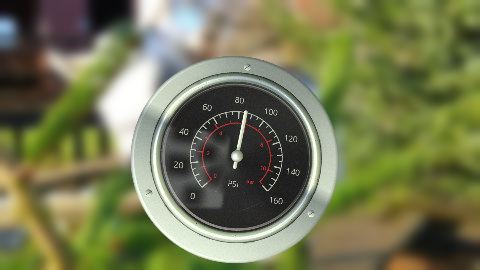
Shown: 85 psi
